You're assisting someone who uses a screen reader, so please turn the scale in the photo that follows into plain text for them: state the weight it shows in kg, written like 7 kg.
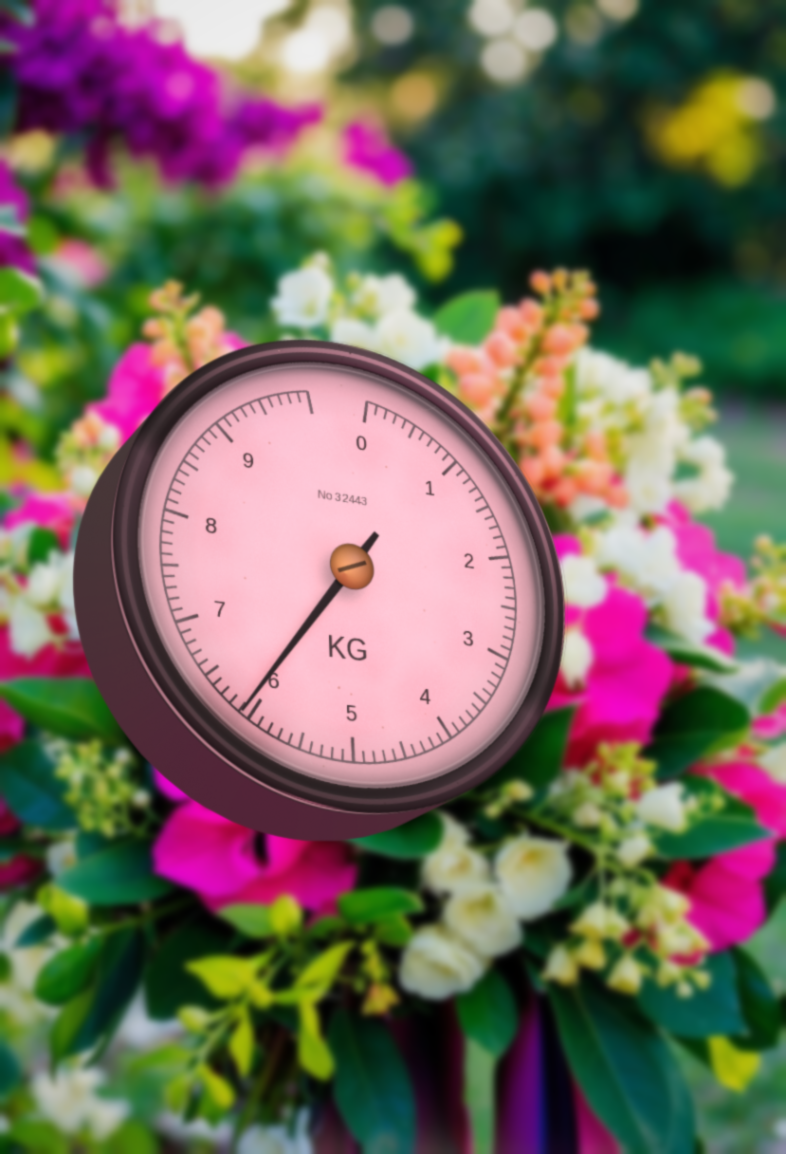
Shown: 6.1 kg
